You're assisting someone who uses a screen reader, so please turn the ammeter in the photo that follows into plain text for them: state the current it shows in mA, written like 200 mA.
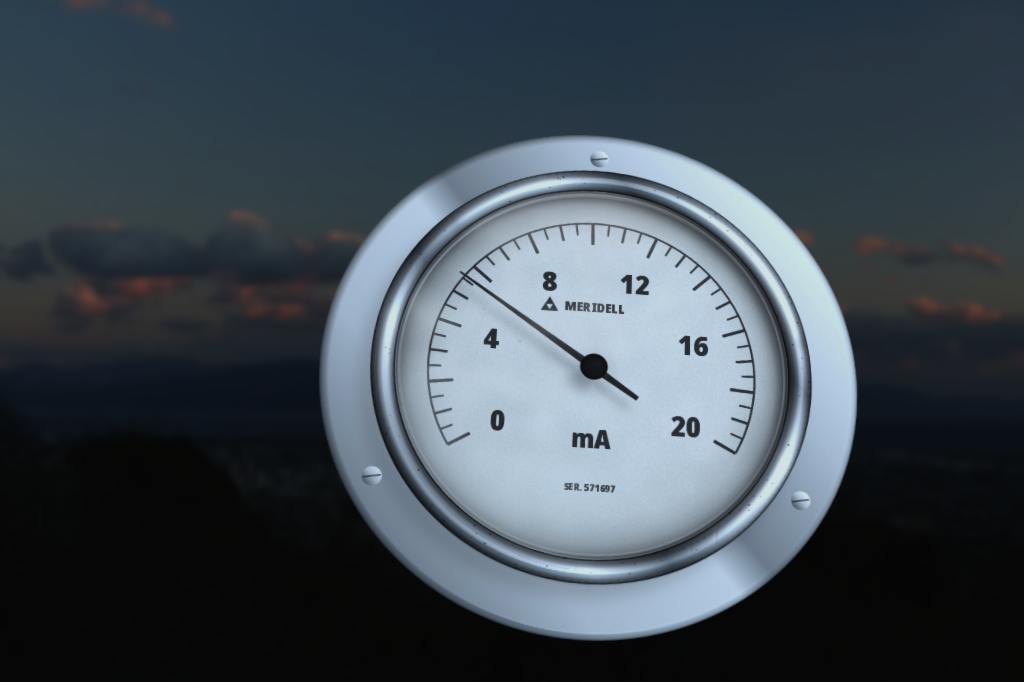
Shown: 5.5 mA
